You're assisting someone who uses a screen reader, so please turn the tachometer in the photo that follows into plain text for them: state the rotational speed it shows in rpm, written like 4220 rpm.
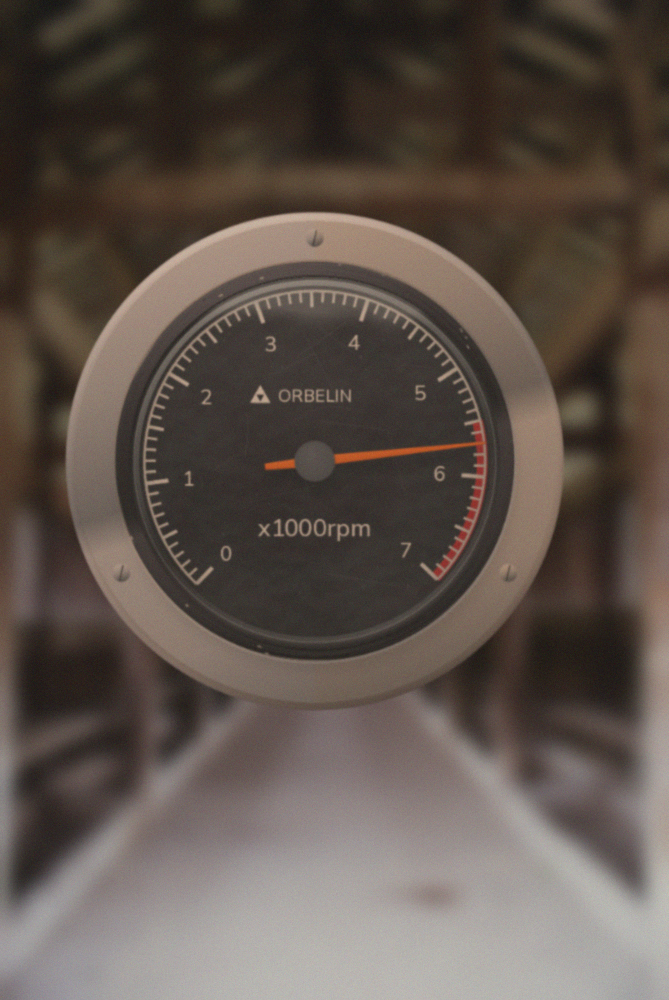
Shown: 5700 rpm
